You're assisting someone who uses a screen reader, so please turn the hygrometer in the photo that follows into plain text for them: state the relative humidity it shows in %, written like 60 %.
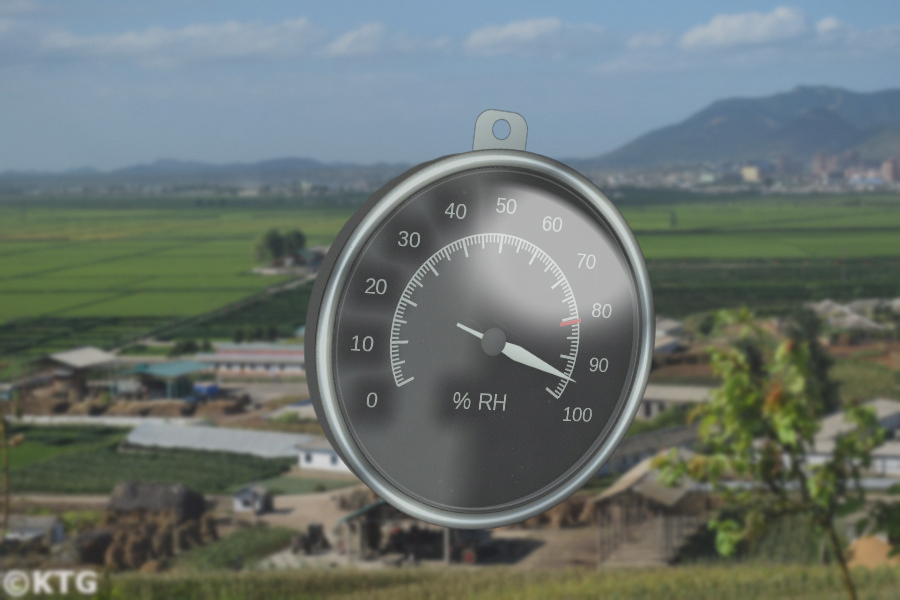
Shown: 95 %
